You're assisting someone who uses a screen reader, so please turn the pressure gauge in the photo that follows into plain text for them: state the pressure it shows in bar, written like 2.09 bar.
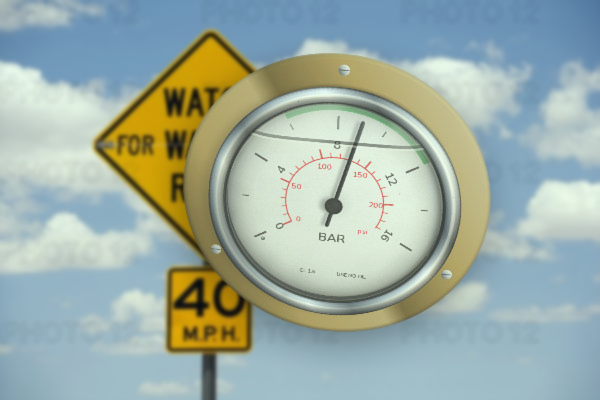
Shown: 9 bar
